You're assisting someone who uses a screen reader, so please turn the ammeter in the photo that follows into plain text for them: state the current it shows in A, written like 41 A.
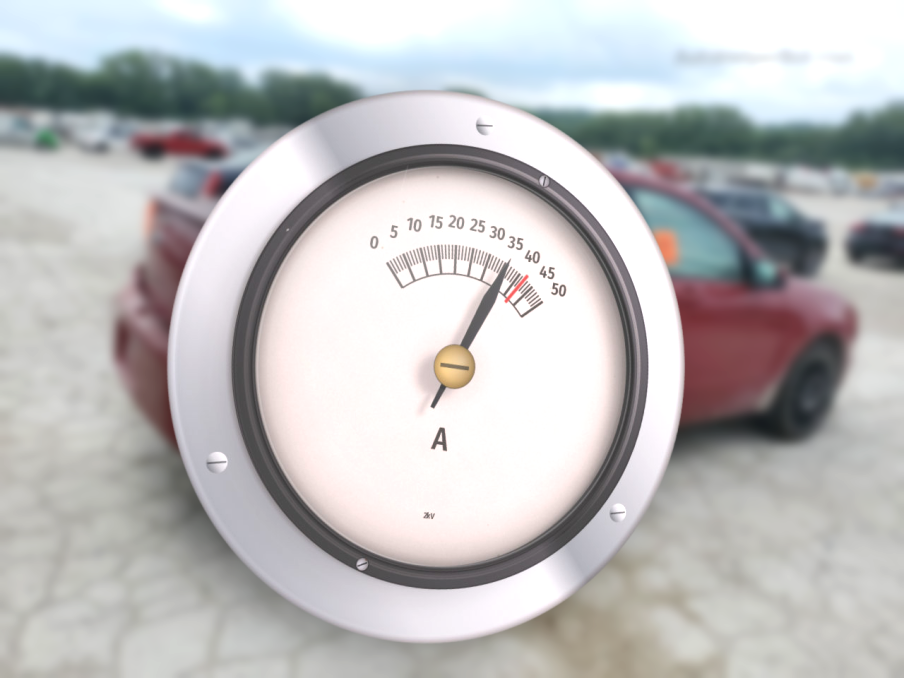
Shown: 35 A
